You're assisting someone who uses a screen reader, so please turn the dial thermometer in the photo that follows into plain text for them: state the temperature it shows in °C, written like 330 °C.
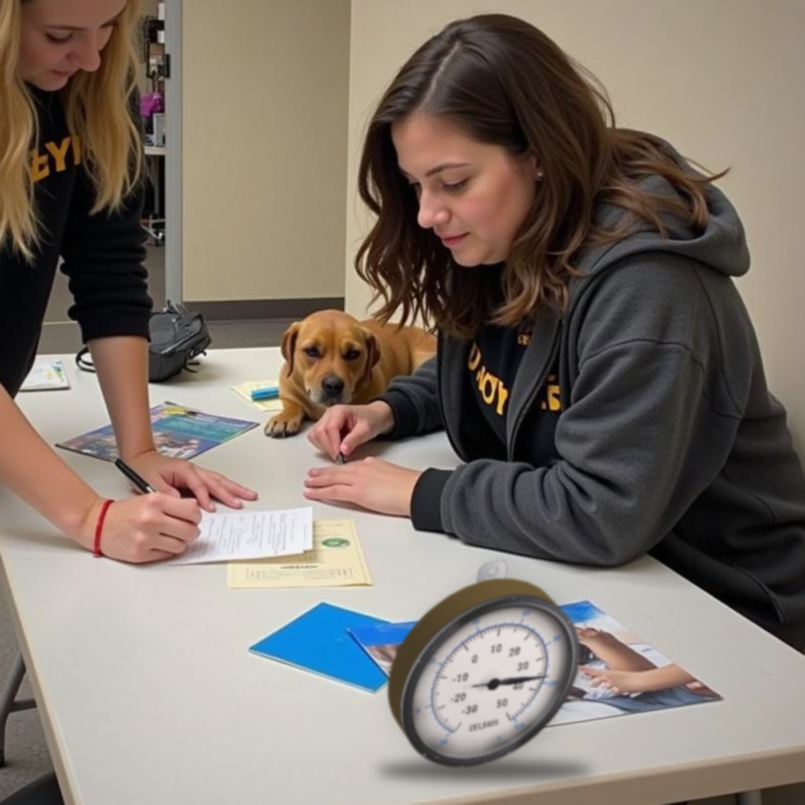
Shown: 35 °C
